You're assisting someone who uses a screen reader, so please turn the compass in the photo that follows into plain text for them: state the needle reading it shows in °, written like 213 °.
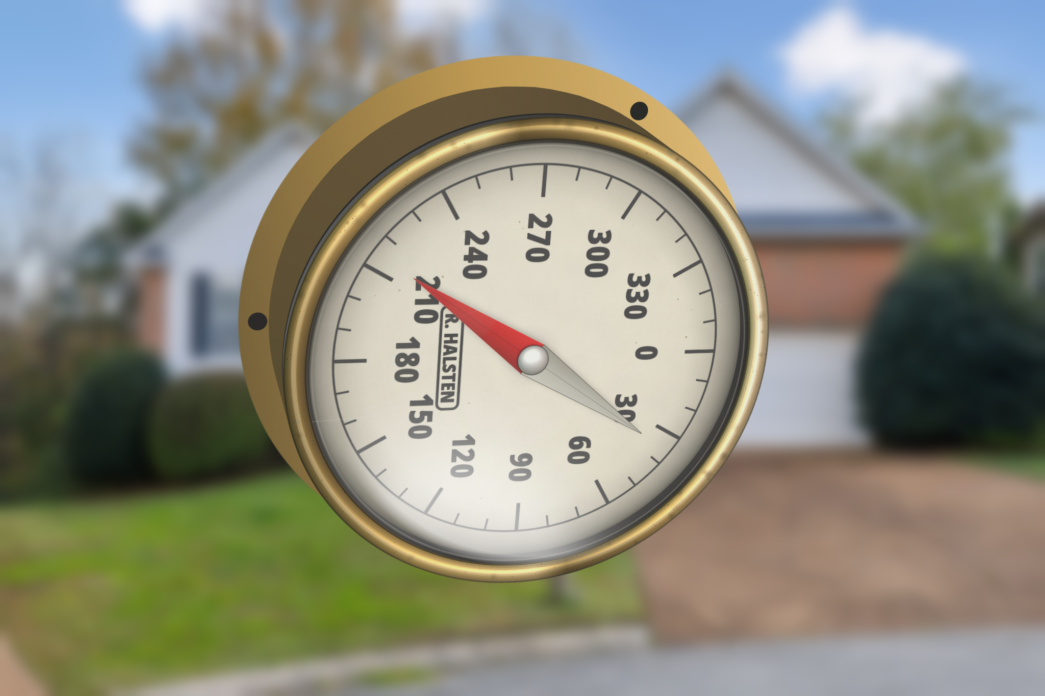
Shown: 215 °
